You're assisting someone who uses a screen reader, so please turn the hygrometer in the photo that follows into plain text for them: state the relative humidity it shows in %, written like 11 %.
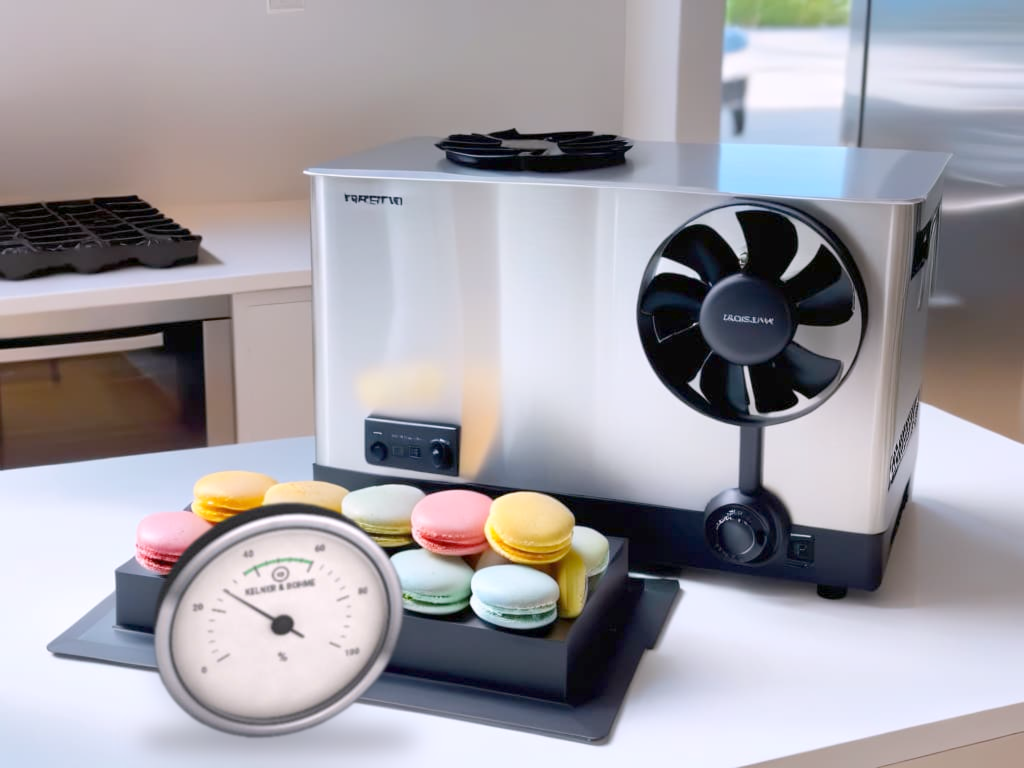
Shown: 28 %
